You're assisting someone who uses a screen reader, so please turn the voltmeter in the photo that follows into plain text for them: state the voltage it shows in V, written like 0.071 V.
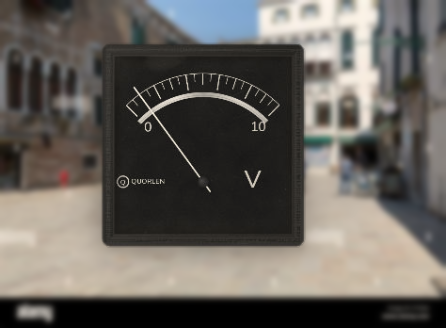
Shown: 1 V
